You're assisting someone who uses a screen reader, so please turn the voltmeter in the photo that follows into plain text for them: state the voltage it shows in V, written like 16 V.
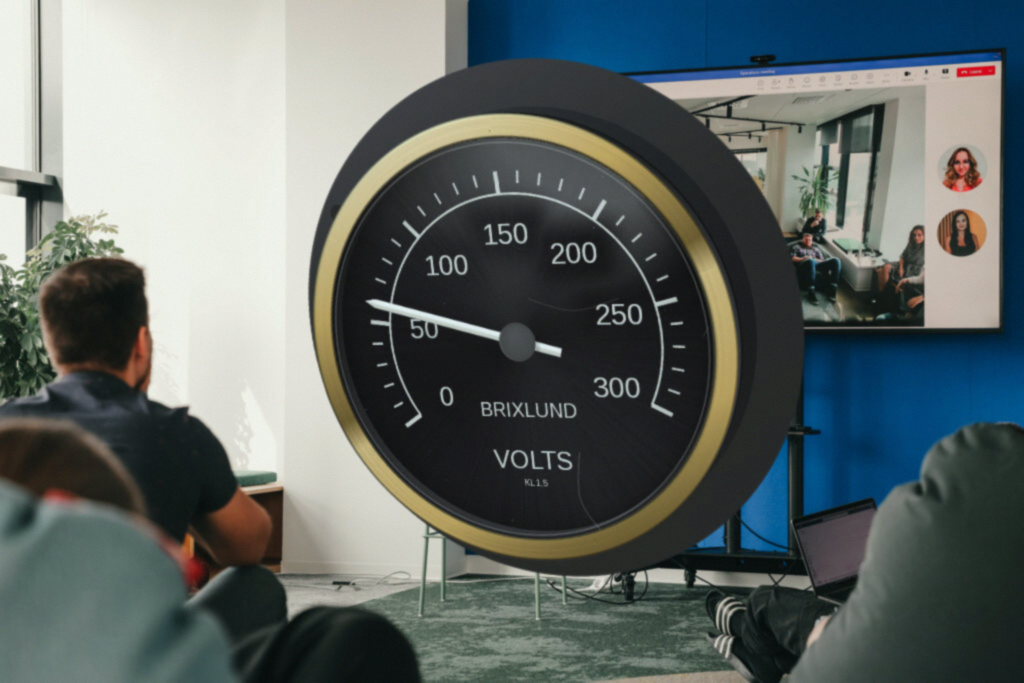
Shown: 60 V
